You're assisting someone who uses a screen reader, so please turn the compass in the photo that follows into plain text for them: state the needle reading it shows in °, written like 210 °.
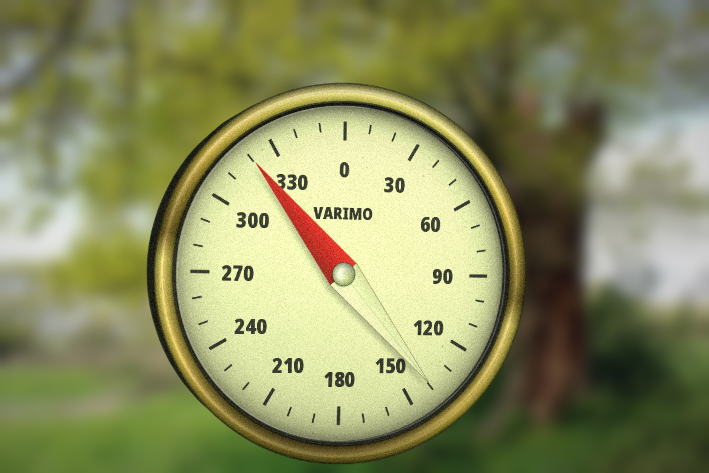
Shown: 320 °
